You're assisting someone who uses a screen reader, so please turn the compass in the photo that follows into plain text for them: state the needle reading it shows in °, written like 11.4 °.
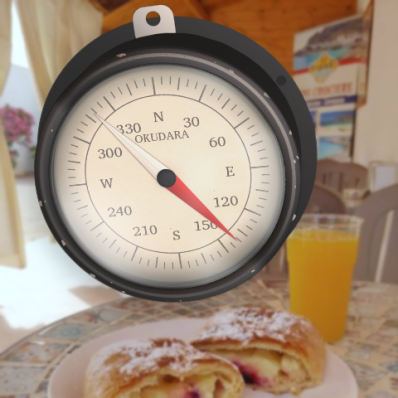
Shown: 140 °
